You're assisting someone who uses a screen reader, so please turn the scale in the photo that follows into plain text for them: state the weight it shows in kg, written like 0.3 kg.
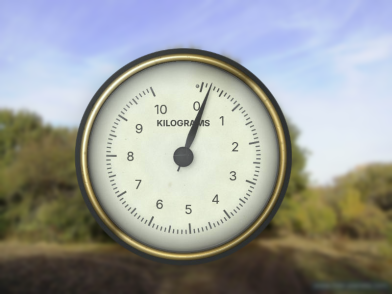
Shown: 0.2 kg
